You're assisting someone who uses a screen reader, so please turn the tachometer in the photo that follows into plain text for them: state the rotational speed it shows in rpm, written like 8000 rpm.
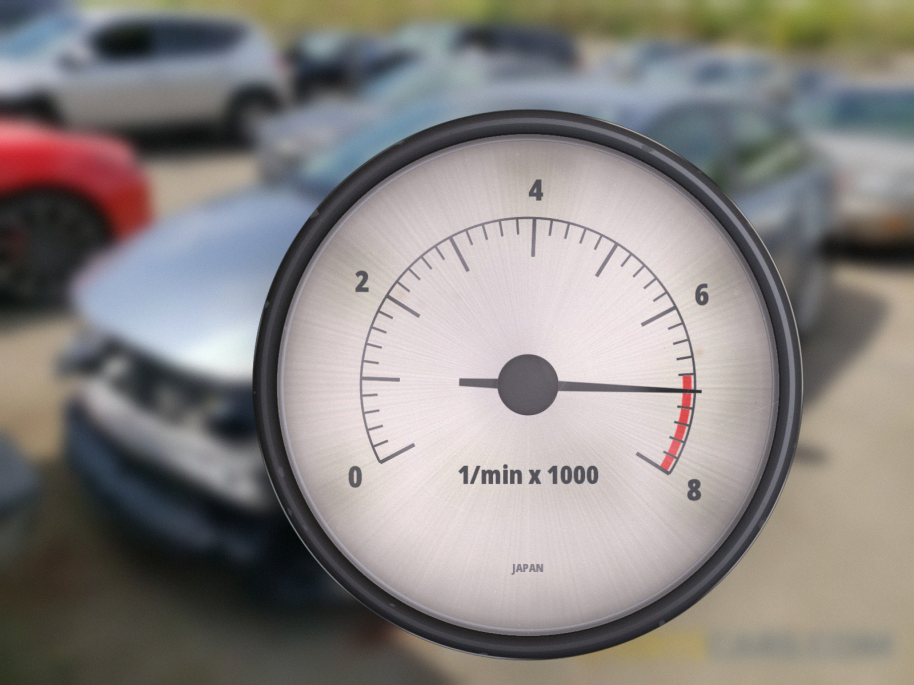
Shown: 7000 rpm
